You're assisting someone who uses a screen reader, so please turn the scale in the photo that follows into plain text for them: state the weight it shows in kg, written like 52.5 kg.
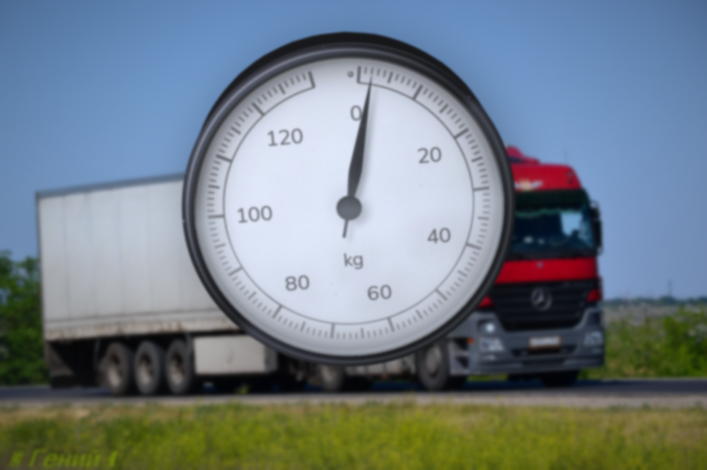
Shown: 2 kg
